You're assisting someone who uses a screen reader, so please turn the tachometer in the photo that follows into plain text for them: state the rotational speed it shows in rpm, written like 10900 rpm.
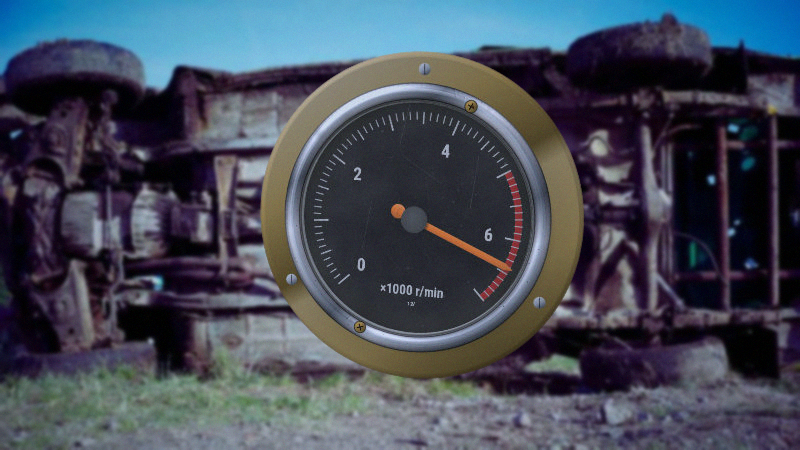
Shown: 6400 rpm
